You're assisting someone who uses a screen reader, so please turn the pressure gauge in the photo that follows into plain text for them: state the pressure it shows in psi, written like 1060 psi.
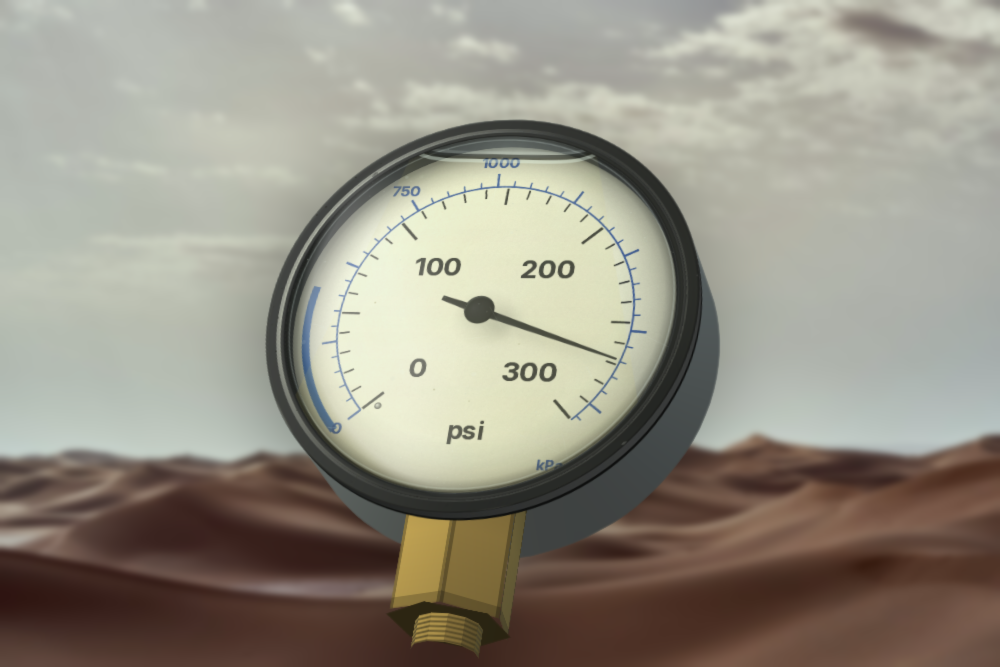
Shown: 270 psi
